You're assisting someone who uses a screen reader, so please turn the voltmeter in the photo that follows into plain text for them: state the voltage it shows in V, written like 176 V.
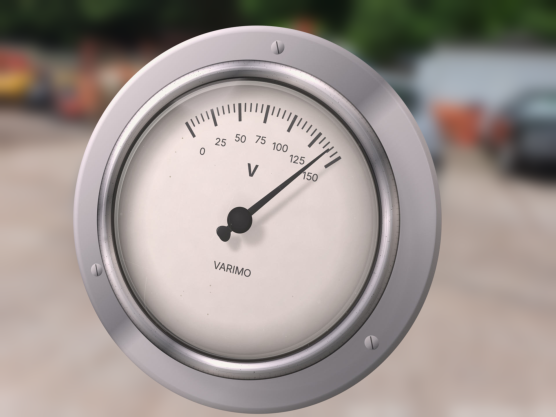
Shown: 140 V
